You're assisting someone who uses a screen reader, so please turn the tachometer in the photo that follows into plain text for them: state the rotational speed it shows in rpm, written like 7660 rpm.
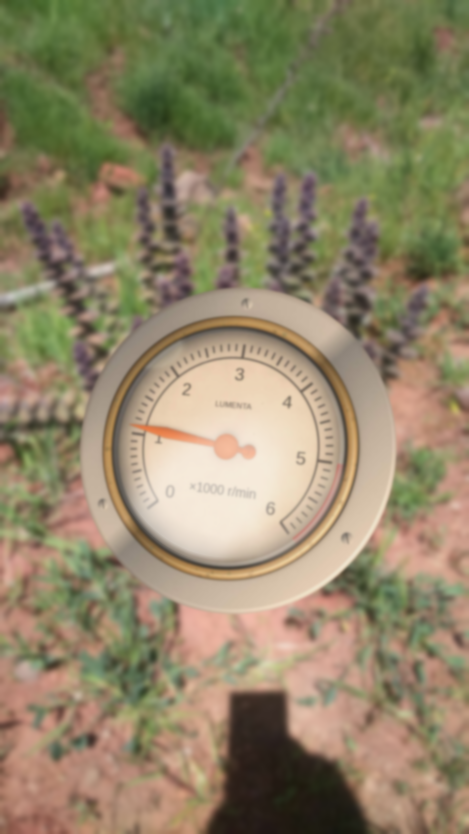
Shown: 1100 rpm
